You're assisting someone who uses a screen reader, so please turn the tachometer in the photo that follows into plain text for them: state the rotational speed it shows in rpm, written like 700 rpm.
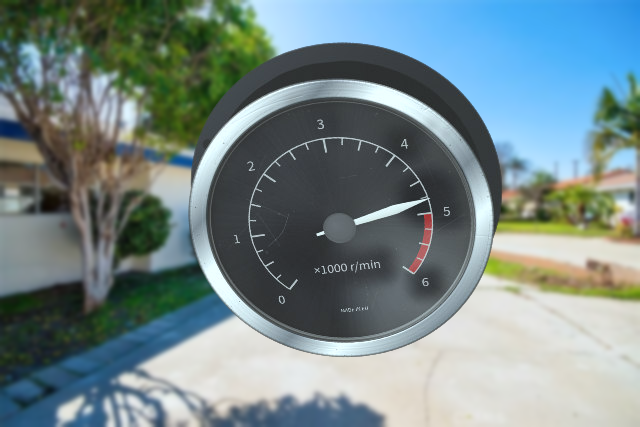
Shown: 4750 rpm
